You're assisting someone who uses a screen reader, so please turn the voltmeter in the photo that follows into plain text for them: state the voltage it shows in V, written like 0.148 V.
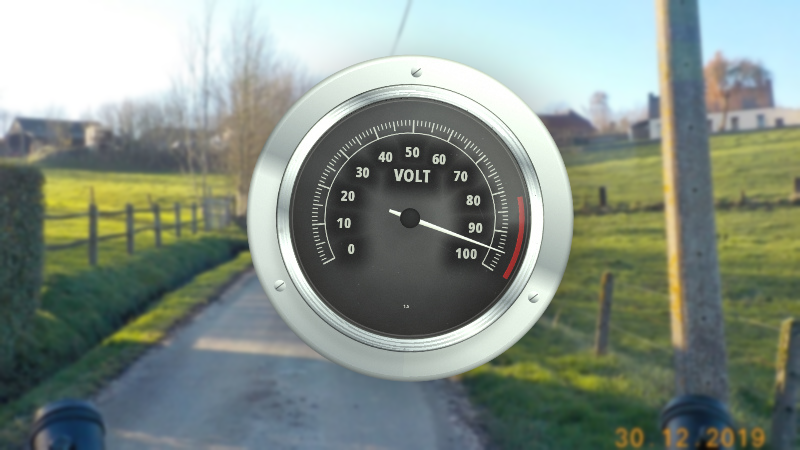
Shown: 95 V
